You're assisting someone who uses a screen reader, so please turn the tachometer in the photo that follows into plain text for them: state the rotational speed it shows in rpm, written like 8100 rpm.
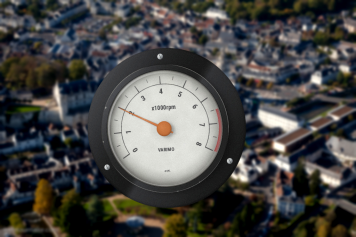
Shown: 2000 rpm
